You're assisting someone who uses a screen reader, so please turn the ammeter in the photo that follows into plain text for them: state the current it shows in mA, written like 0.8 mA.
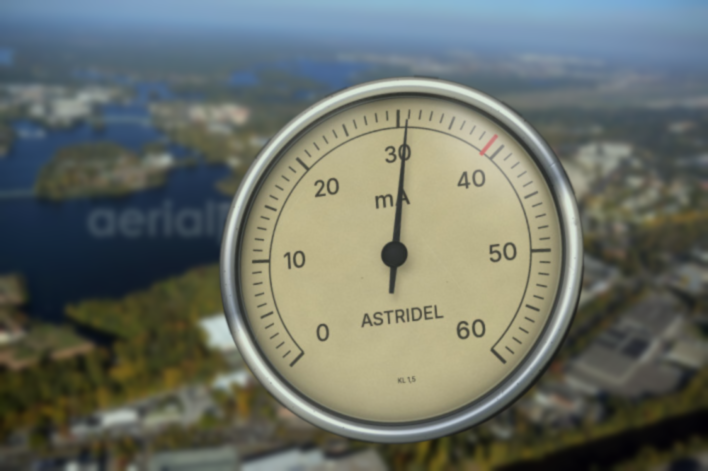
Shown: 31 mA
